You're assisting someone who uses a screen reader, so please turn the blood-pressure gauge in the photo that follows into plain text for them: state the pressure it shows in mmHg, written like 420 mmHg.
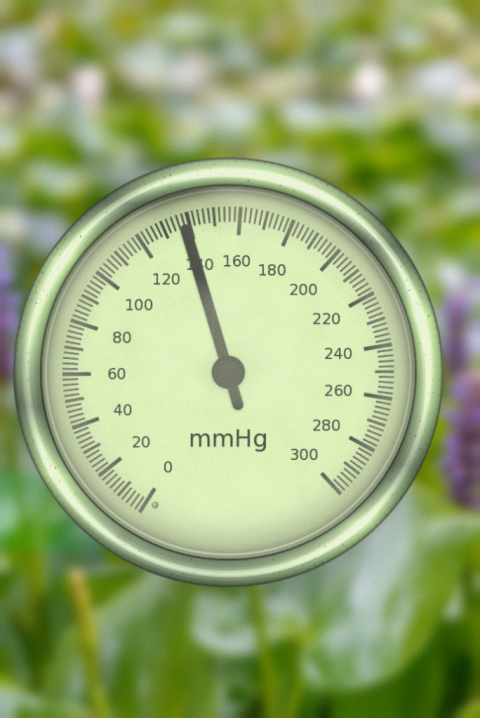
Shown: 138 mmHg
